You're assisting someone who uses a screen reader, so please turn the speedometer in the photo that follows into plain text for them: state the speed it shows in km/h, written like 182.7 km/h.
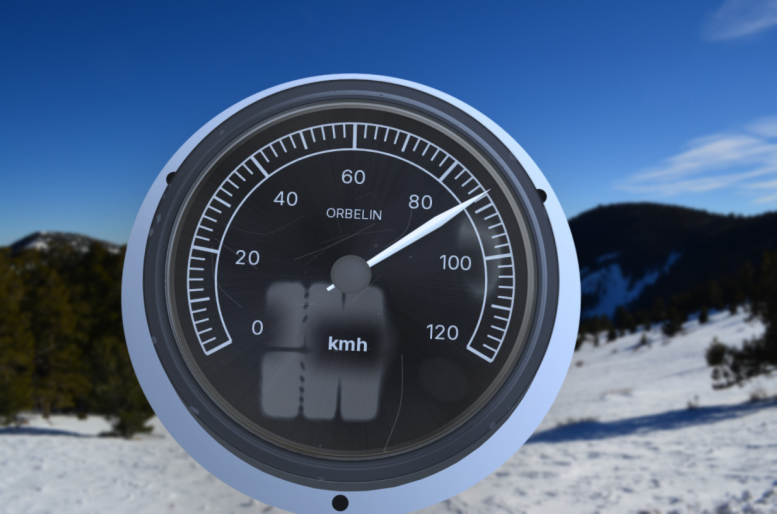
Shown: 88 km/h
